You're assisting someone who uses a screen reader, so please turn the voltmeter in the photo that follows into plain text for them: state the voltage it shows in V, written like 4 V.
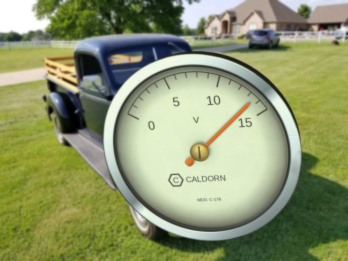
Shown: 13.5 V
